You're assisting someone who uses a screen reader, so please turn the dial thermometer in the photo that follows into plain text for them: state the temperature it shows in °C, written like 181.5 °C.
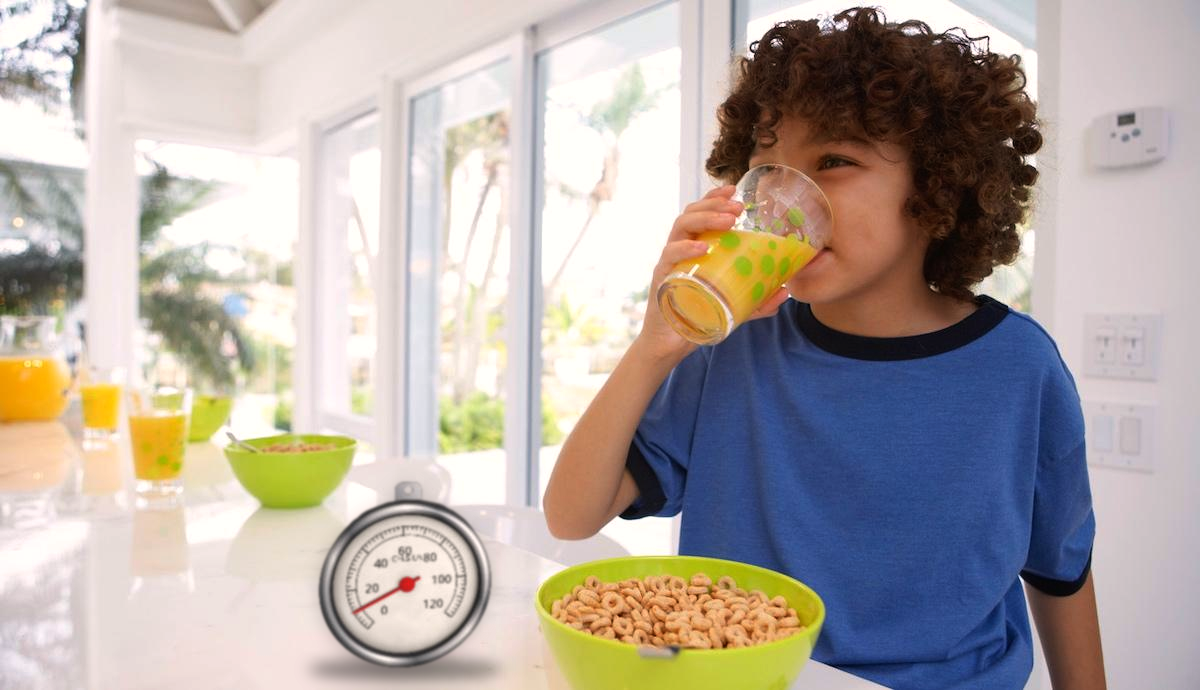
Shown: 10 °C
